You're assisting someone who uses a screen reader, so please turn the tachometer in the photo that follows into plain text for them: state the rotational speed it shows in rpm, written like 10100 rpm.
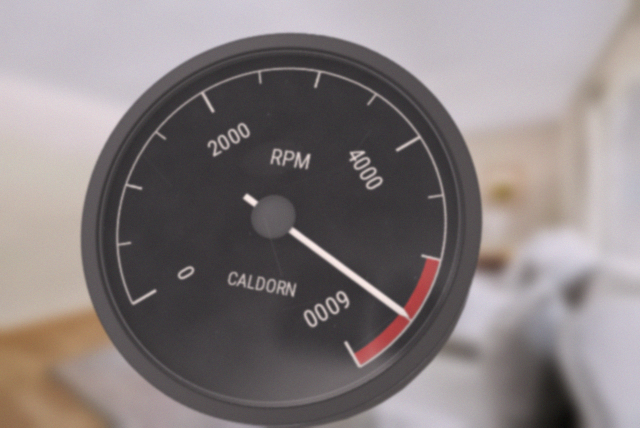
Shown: 5500 rpm
